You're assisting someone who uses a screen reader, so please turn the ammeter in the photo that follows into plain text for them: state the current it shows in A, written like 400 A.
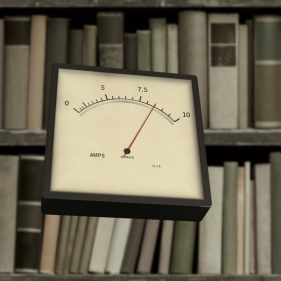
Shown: 8.5 A
